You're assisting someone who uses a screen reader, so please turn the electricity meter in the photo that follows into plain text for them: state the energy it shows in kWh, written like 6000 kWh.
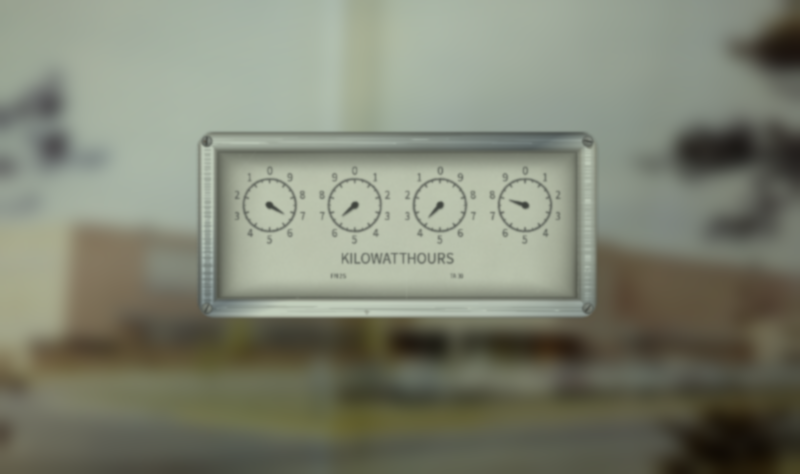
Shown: 6638 kWh
